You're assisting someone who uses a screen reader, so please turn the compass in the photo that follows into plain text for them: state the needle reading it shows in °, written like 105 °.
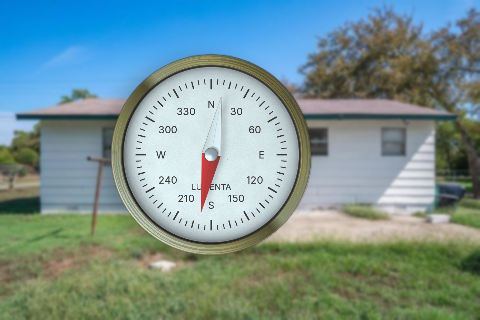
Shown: 190 °
